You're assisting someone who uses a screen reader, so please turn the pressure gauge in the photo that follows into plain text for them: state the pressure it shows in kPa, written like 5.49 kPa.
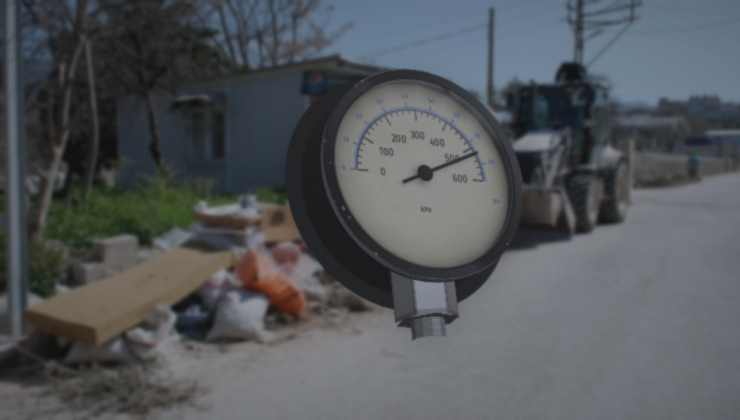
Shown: 520 kPa
